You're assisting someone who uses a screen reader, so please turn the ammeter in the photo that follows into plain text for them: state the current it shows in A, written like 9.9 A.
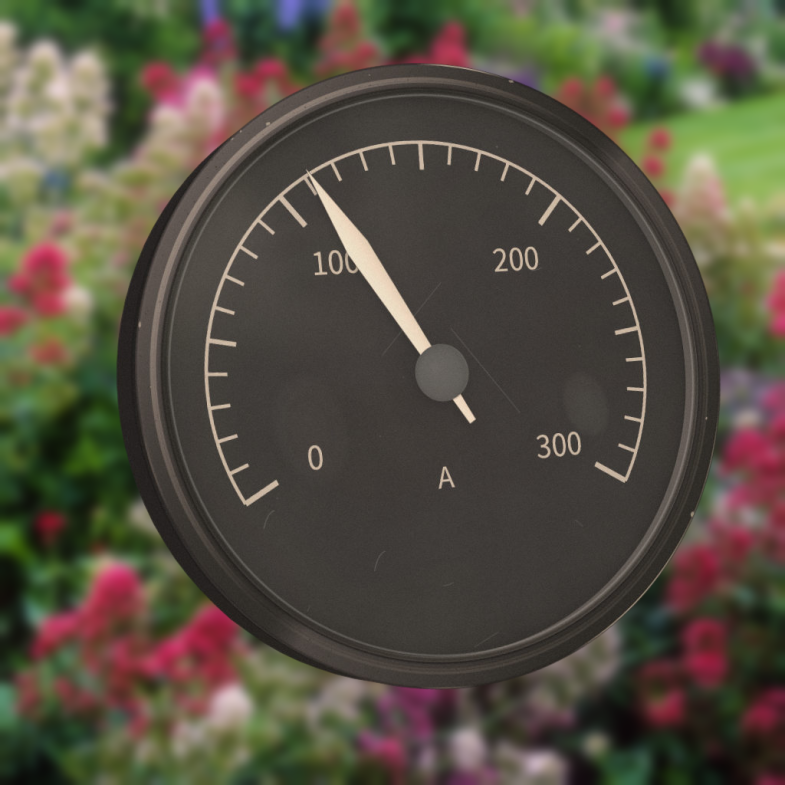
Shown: 110 A
